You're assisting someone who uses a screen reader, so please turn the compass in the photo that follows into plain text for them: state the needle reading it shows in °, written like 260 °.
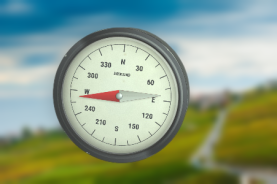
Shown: 262.5 °
